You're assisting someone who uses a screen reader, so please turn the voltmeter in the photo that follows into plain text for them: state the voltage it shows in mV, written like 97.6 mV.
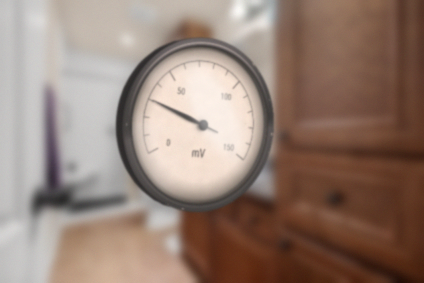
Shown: 30 mV
